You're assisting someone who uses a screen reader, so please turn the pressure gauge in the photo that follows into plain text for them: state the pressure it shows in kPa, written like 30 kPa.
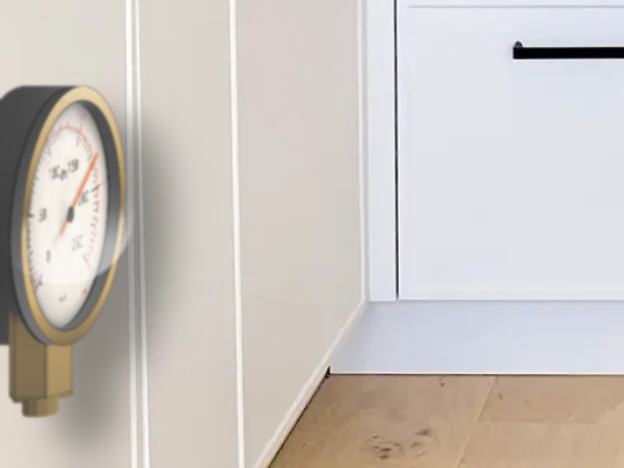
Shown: 175 kPa
